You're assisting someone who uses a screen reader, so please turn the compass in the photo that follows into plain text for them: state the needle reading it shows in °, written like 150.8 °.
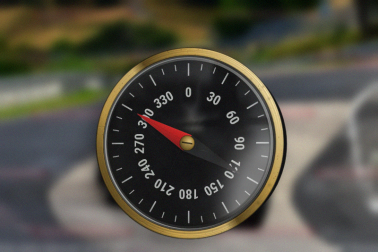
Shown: 300 °
